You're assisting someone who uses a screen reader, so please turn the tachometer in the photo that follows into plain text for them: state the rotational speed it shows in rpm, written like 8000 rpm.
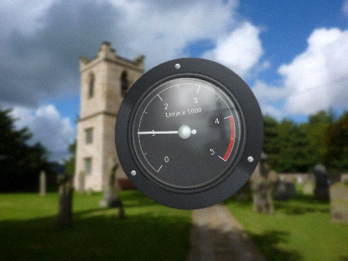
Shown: 1000 rpm
